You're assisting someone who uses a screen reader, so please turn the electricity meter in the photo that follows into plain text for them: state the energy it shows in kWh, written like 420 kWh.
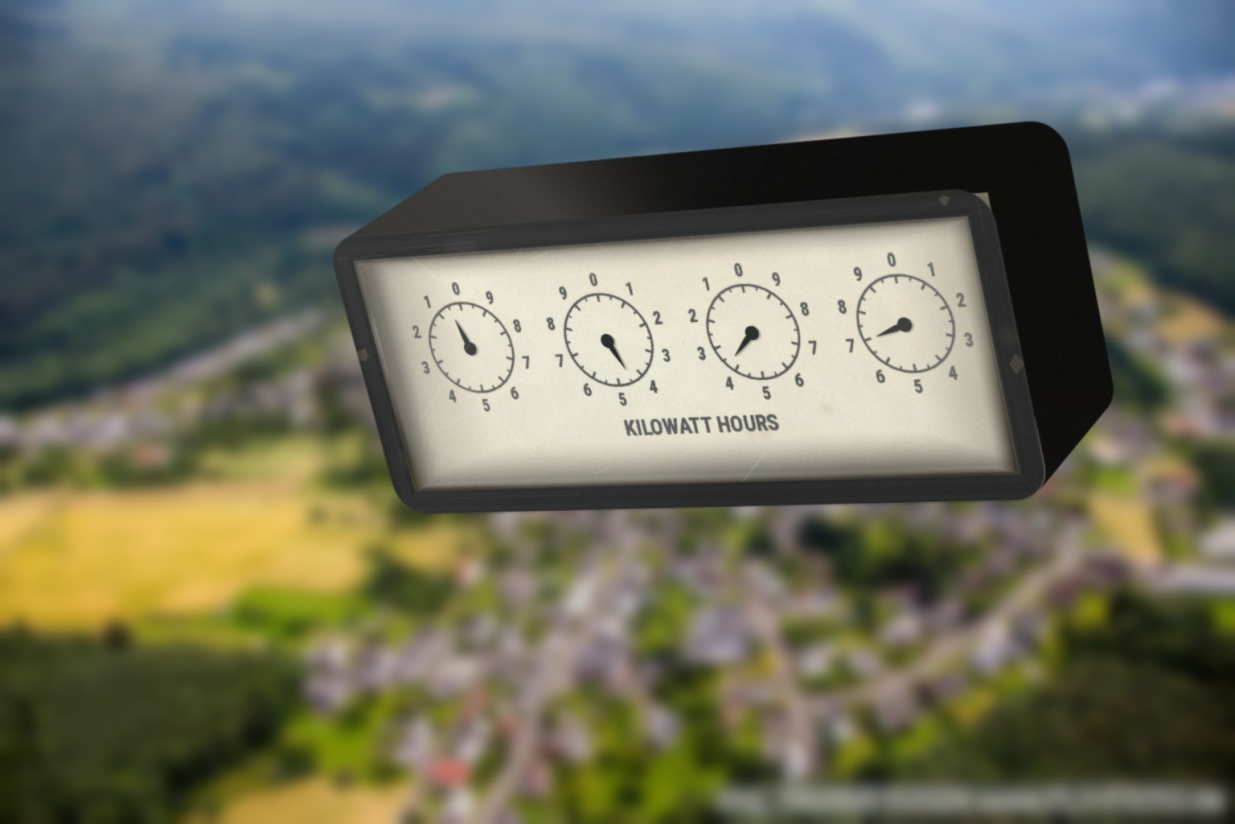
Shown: 437 kWh
